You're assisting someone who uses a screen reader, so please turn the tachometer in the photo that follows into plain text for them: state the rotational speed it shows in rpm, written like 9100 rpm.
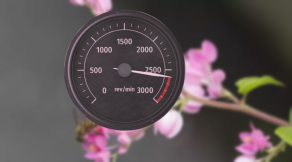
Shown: 2600 rpm
